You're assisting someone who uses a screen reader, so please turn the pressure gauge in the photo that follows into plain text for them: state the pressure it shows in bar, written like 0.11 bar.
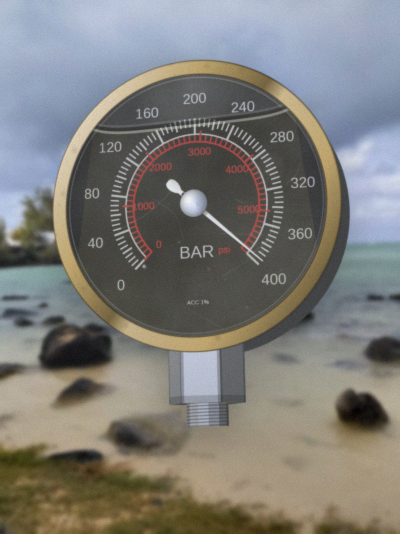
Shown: 395 bar
